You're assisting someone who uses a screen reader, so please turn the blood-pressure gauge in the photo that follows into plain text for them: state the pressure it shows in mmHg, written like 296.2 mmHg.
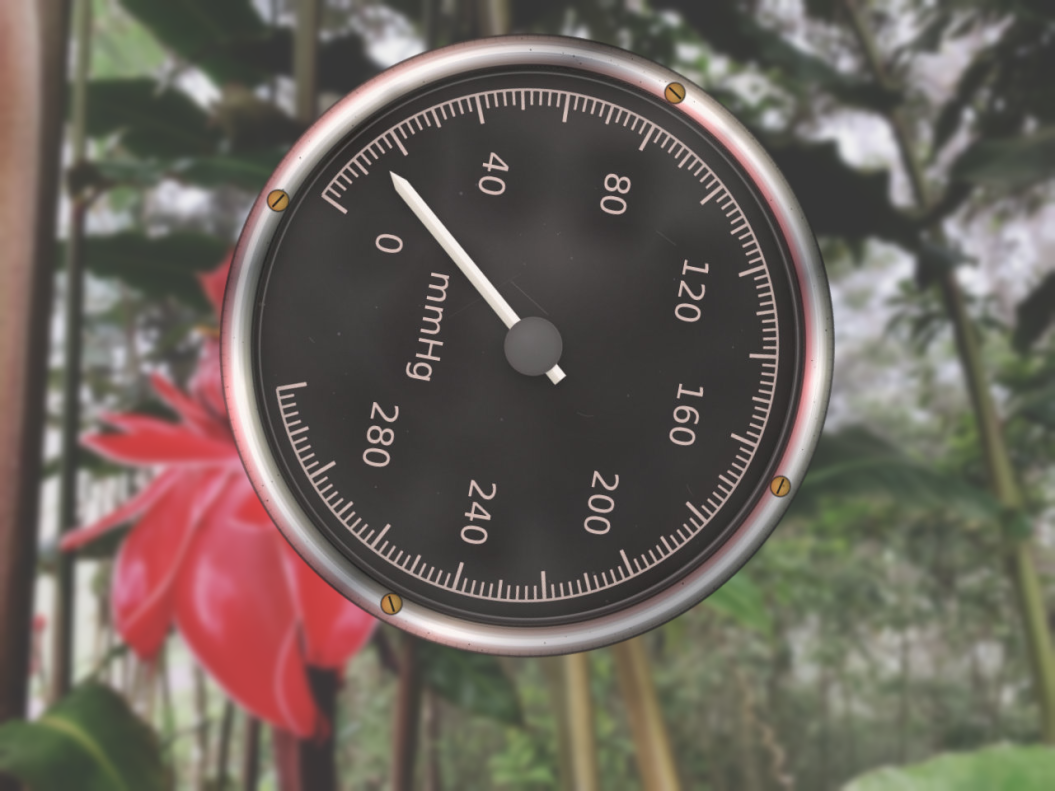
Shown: 14 mmHg
